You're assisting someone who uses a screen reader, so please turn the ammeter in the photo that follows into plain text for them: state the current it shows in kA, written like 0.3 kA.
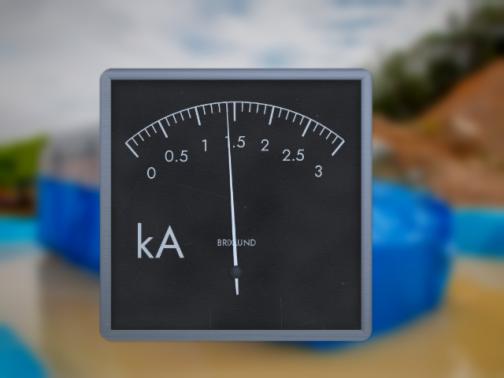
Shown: 1.4 kA
